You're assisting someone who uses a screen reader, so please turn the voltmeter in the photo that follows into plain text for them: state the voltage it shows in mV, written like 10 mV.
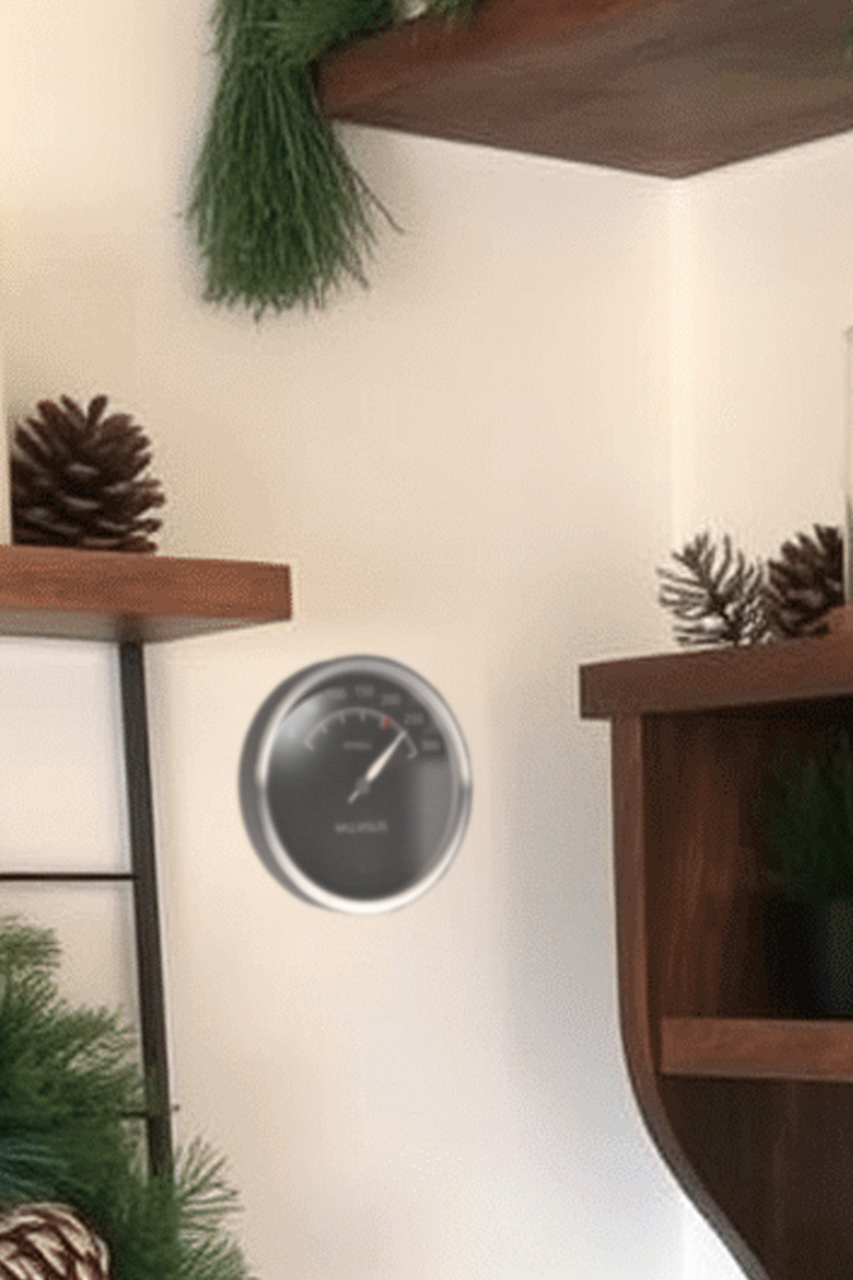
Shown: 250 mV
